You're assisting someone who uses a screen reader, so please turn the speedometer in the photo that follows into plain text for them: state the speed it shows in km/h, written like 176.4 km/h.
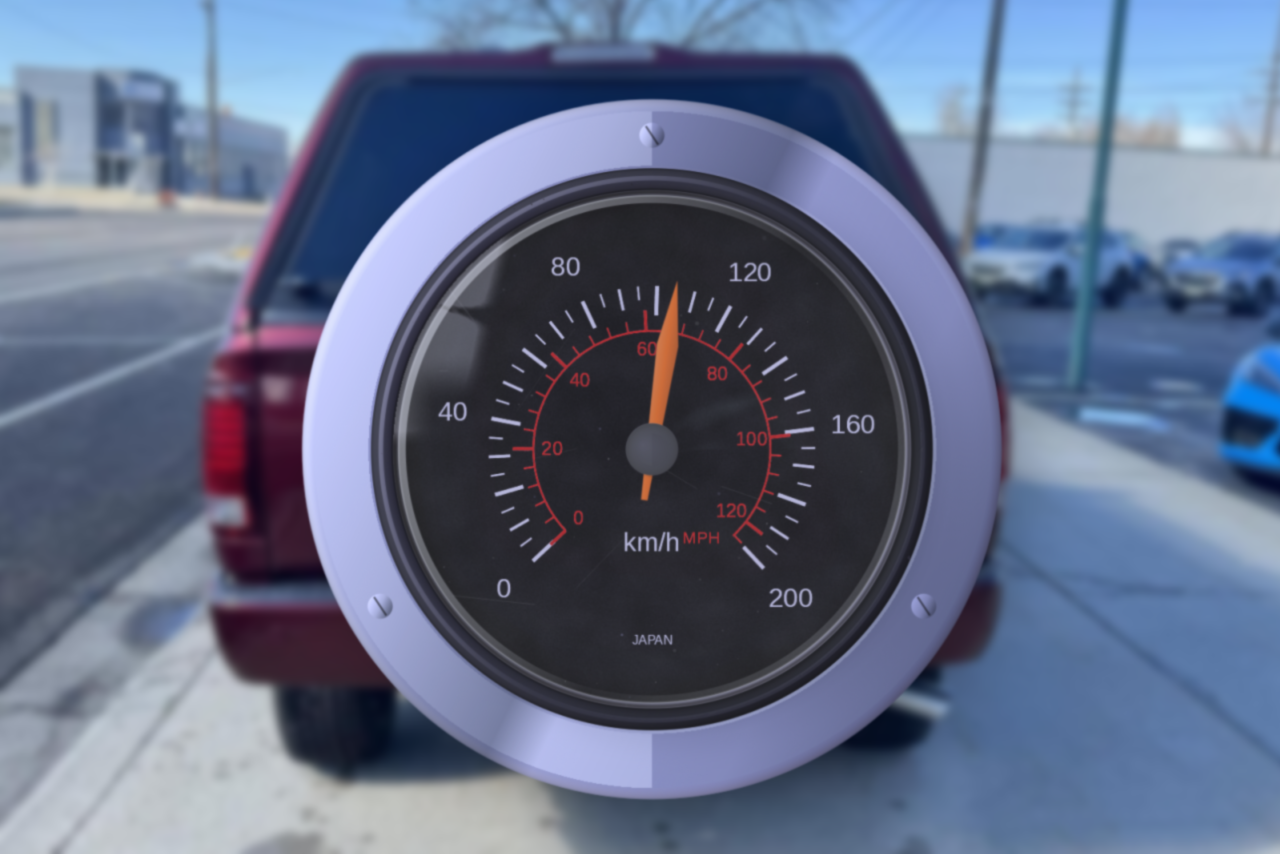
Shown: 105 km/h
